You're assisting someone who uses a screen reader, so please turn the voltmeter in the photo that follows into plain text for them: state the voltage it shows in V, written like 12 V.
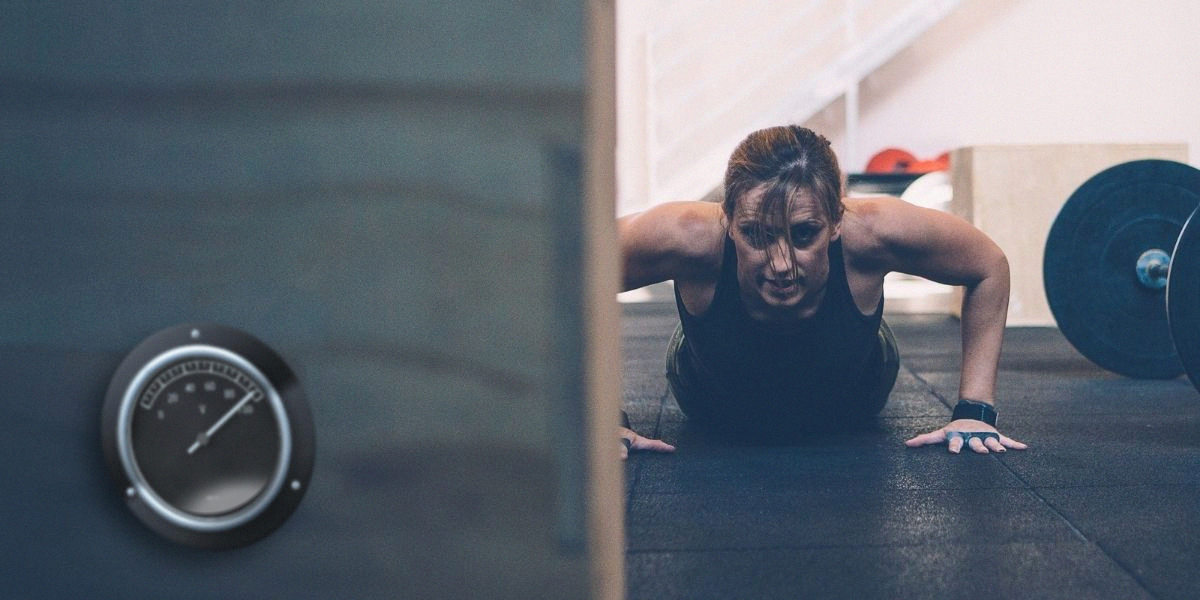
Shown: 95 V
